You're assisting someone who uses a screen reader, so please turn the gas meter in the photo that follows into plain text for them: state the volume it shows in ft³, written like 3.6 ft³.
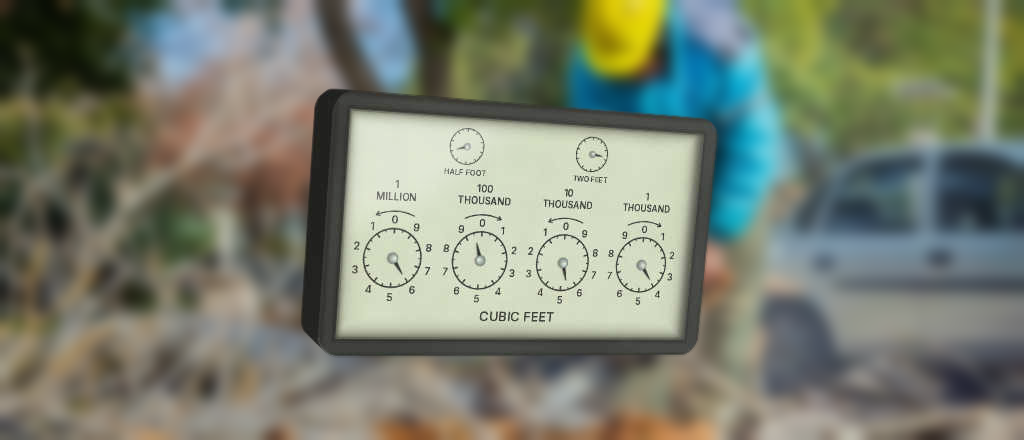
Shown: 595400 ft³
